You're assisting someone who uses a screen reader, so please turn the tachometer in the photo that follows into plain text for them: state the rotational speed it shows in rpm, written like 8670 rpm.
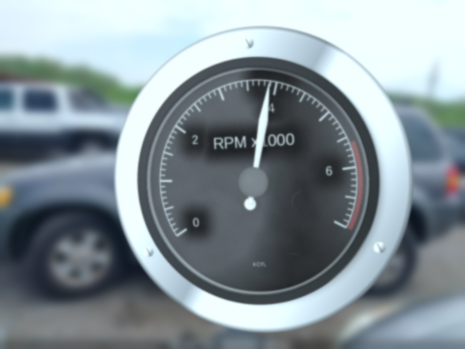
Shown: 3900 rpm
